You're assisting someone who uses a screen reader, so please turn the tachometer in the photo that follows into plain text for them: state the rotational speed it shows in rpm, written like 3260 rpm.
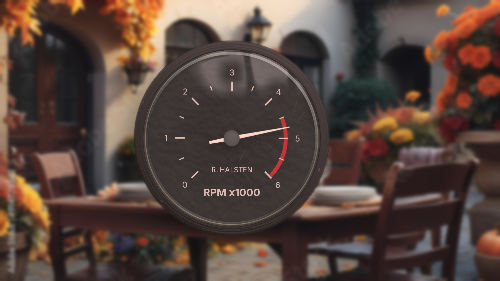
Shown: 4750 rpm
